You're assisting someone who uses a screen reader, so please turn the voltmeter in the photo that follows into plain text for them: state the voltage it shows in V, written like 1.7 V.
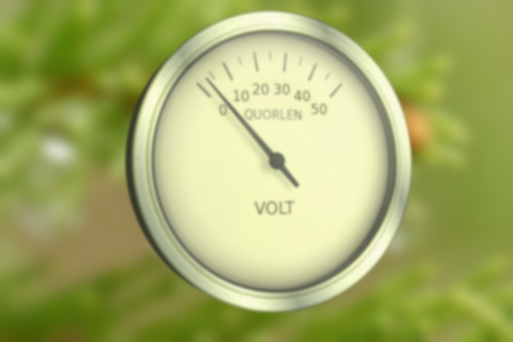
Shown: 2.5 V
